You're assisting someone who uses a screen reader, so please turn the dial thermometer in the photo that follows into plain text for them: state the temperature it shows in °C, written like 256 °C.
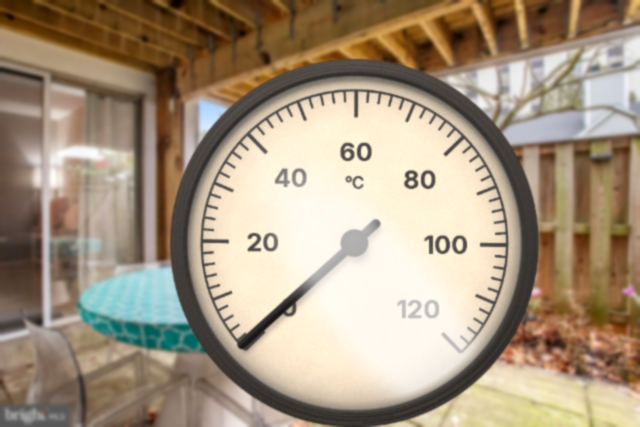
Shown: 1 °C
